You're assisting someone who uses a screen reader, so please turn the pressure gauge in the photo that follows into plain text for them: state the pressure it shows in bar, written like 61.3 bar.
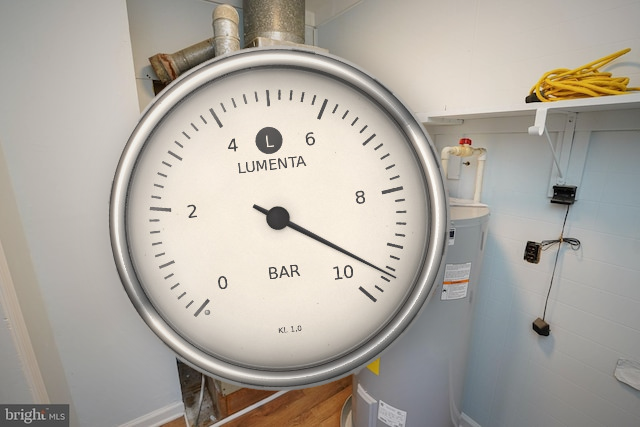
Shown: 9.5 bar
